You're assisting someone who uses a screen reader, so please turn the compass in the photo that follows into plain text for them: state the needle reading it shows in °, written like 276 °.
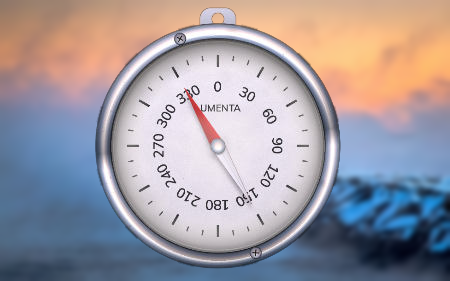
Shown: 330 °
